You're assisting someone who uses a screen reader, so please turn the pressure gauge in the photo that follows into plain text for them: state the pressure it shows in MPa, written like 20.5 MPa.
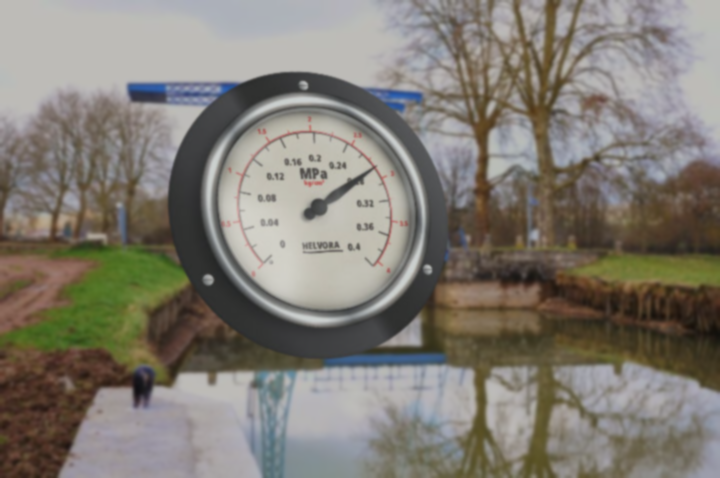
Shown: 0.28 MPa
